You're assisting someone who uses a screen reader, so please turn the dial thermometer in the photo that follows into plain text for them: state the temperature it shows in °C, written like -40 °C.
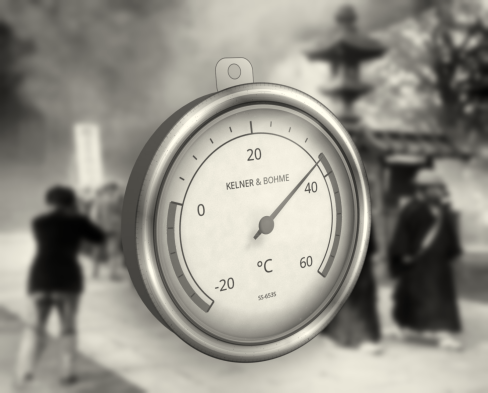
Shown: 36 °C
